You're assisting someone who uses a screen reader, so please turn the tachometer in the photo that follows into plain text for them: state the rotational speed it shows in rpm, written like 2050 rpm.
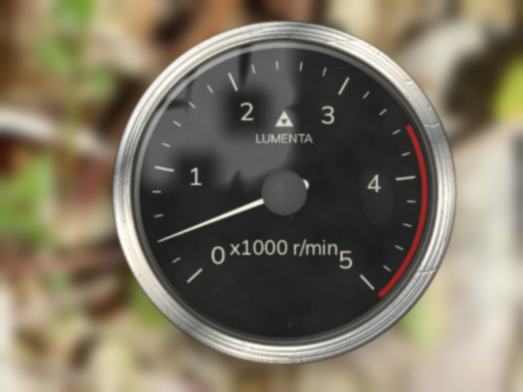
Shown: 400 rpm
